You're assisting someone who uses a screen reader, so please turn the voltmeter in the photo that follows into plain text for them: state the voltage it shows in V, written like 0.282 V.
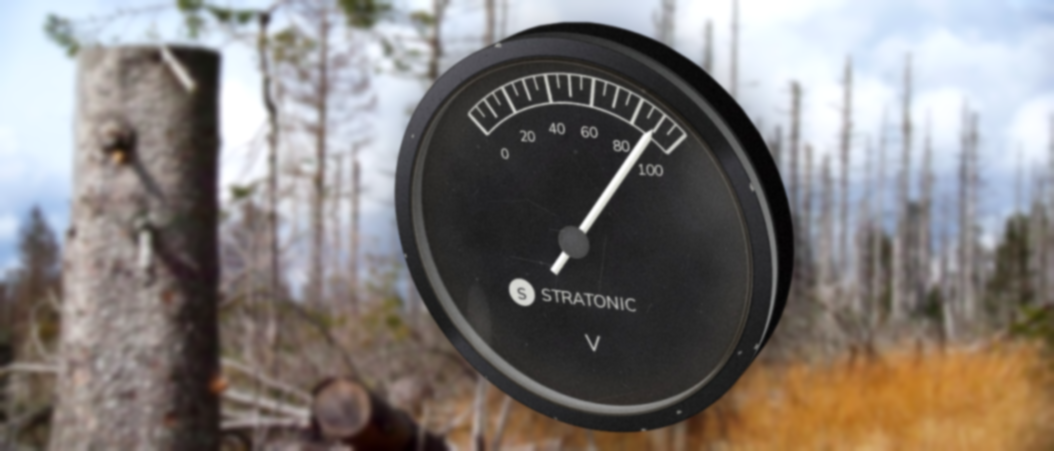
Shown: 90 V
